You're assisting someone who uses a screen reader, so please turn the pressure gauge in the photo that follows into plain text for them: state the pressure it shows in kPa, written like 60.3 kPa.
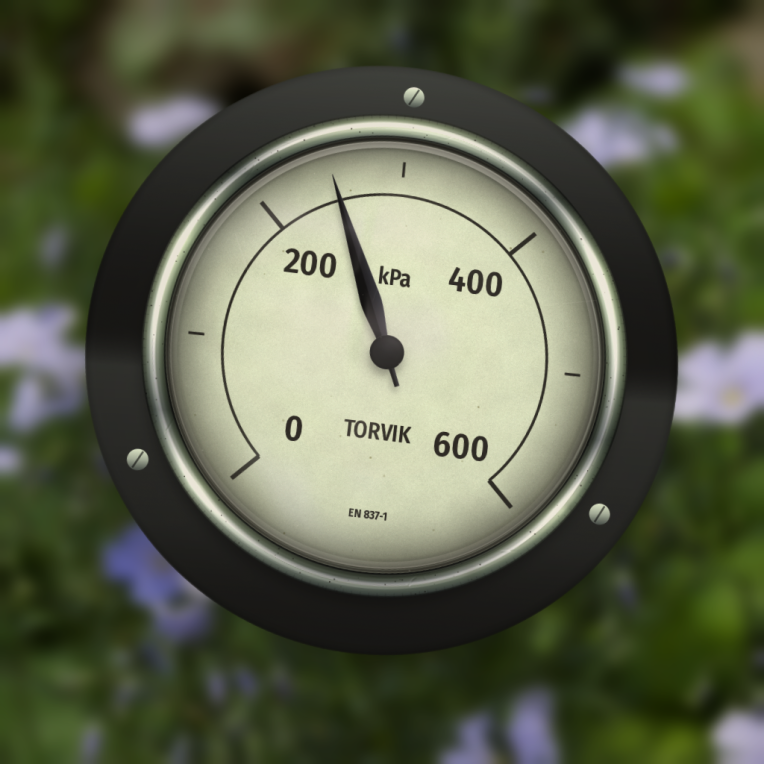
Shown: 250 kPa
